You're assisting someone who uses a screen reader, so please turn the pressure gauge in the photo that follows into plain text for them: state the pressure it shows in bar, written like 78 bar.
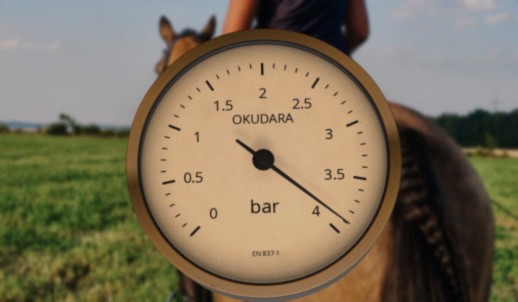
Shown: 3.9 bar
